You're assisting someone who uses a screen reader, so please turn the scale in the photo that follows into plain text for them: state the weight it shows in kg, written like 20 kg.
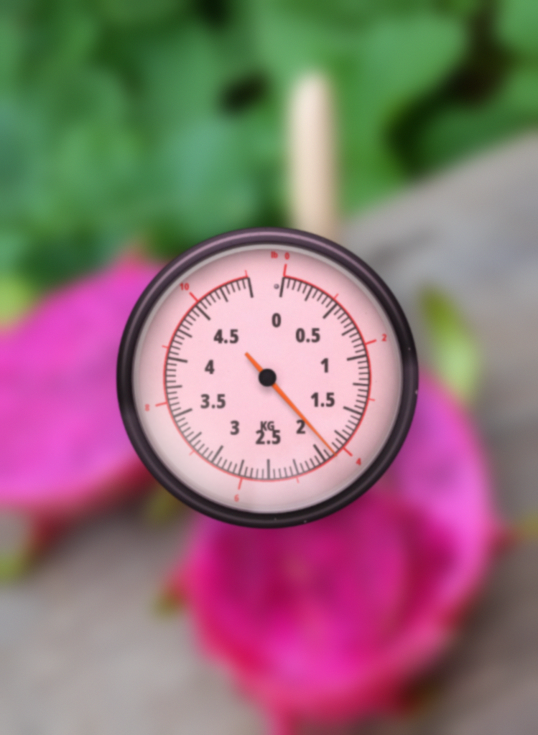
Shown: 1.9 kg
